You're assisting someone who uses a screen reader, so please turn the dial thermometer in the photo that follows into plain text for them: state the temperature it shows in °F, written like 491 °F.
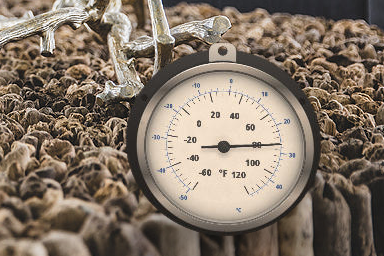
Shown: 80 °F
